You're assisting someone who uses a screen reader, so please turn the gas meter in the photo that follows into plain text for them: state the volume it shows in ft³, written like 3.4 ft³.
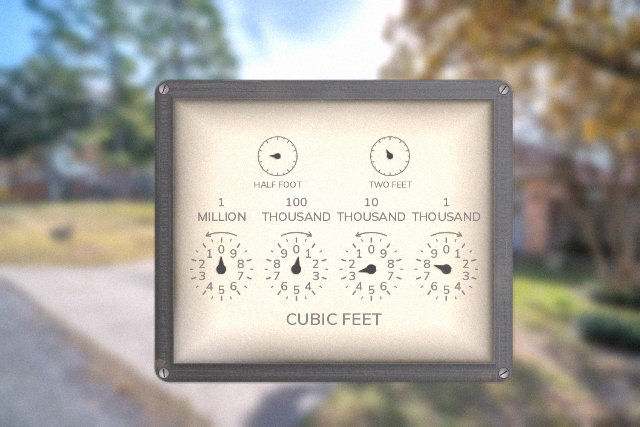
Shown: 2800 ft³
